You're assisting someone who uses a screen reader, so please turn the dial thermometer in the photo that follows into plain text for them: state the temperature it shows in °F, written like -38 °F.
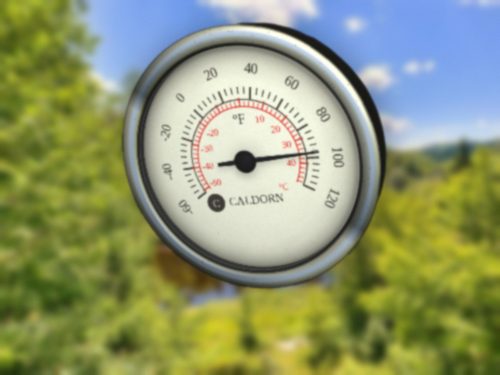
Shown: 96 °F
